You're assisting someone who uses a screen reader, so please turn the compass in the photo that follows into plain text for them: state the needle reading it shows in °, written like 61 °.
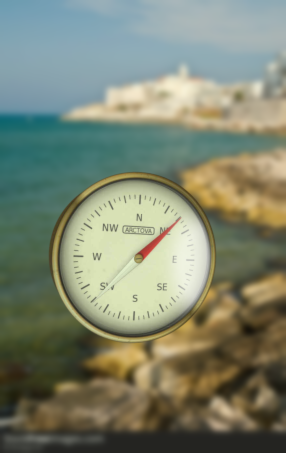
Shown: 45 °
